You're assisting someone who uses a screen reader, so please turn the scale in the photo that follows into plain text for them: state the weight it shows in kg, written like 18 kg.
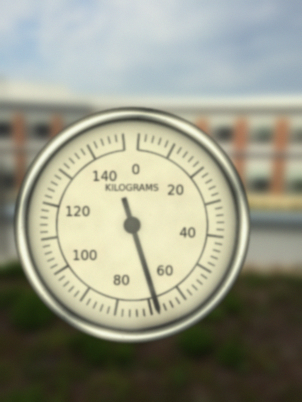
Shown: 68 kg
